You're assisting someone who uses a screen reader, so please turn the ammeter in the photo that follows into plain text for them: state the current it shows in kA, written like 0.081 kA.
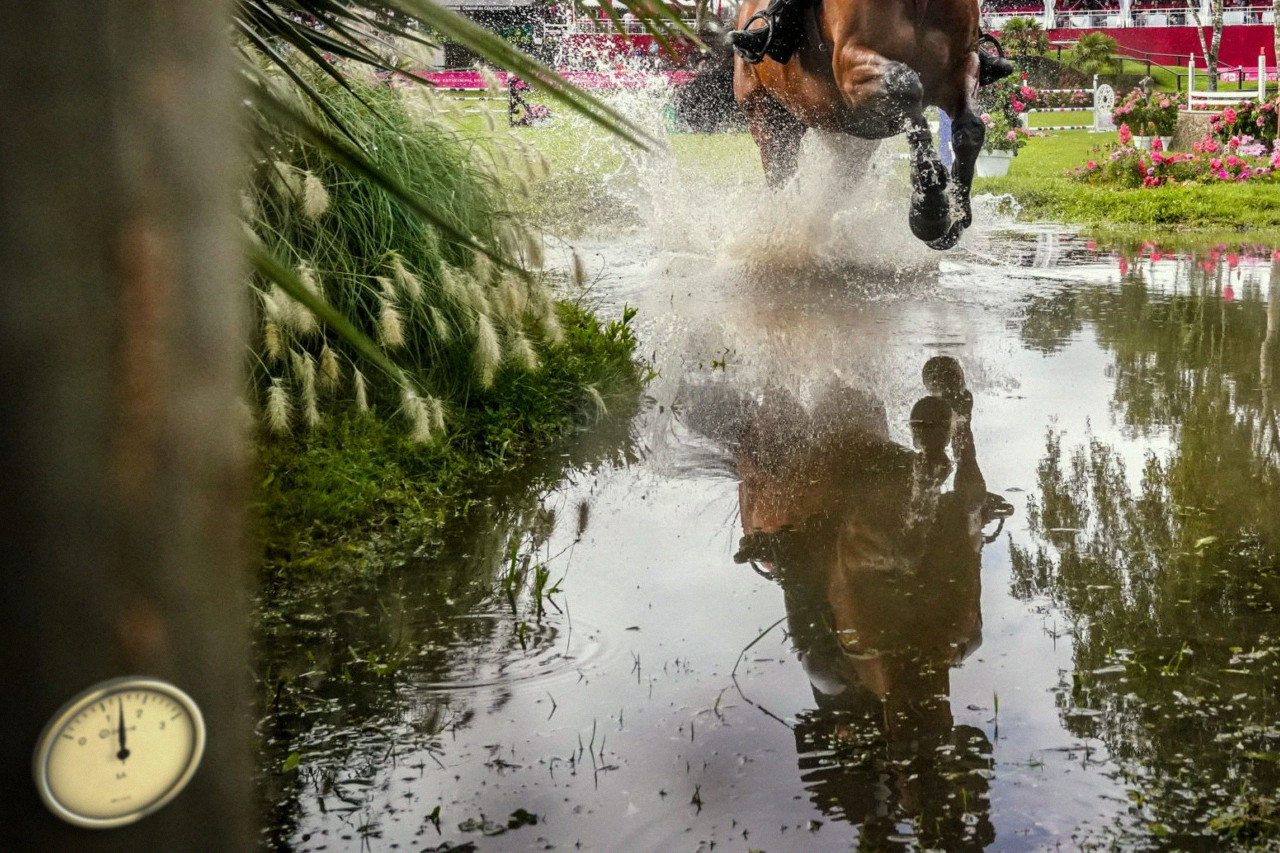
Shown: 1.4 kA
